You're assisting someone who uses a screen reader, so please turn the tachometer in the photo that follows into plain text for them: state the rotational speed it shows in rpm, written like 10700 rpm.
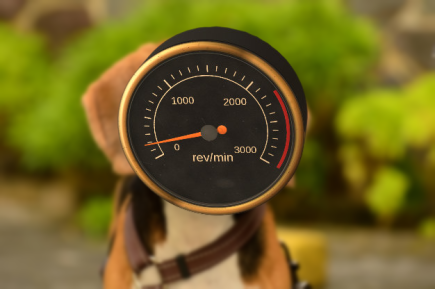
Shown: 200 rpm
